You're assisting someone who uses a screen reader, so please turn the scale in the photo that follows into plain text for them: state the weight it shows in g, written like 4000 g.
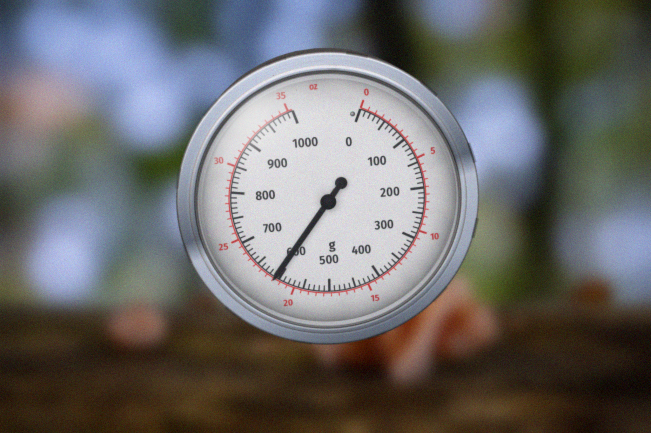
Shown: 610 g
